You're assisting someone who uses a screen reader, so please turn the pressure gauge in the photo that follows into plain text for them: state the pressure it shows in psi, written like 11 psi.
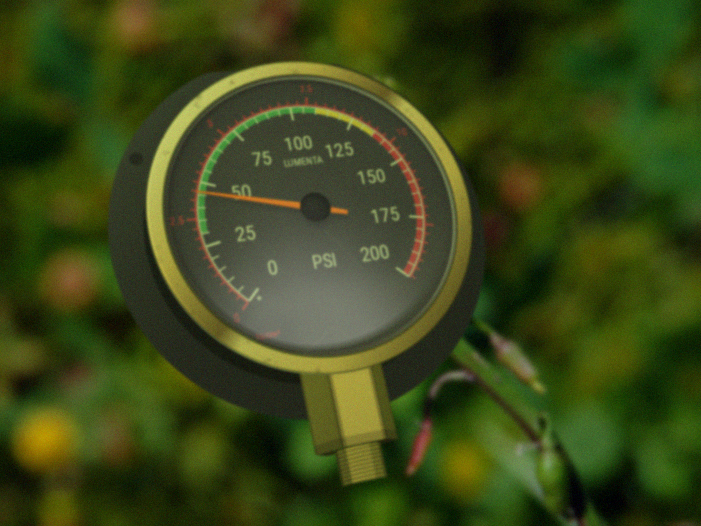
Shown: 45 psi
